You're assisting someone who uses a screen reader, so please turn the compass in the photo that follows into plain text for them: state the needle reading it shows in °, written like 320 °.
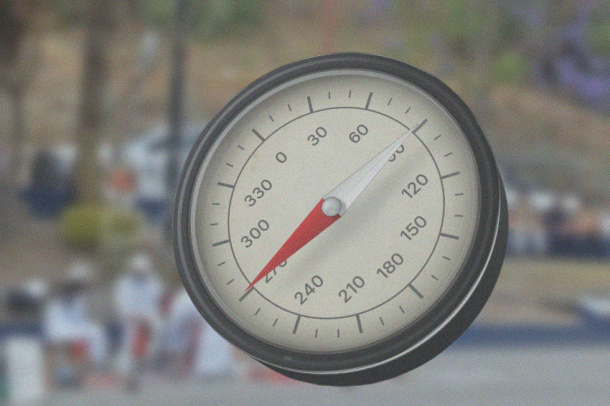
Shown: 270 °
